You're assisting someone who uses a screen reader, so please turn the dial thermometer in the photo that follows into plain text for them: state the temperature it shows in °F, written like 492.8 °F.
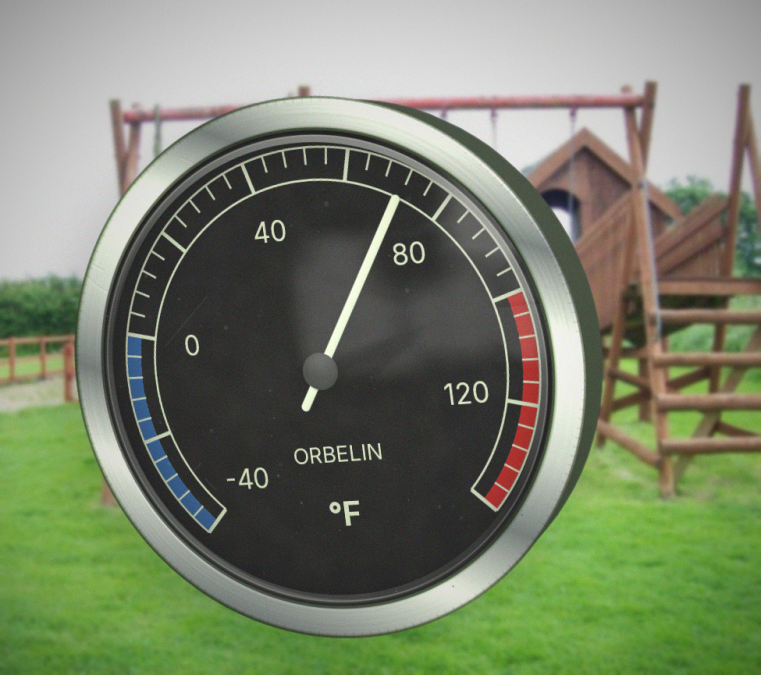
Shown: 72 °F
